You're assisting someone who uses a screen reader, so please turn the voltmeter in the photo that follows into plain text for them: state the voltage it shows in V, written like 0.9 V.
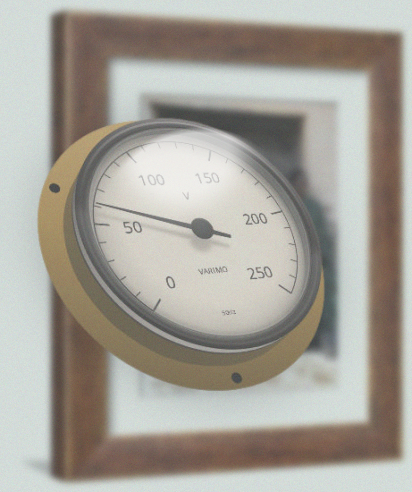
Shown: 60 V
